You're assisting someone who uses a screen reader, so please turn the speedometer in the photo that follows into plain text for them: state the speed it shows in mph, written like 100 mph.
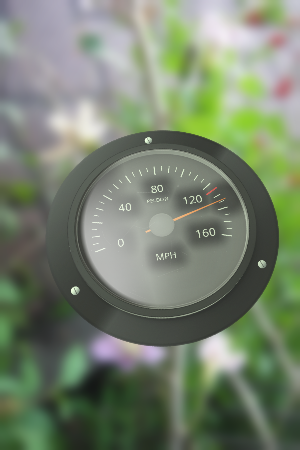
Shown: 135 mph
